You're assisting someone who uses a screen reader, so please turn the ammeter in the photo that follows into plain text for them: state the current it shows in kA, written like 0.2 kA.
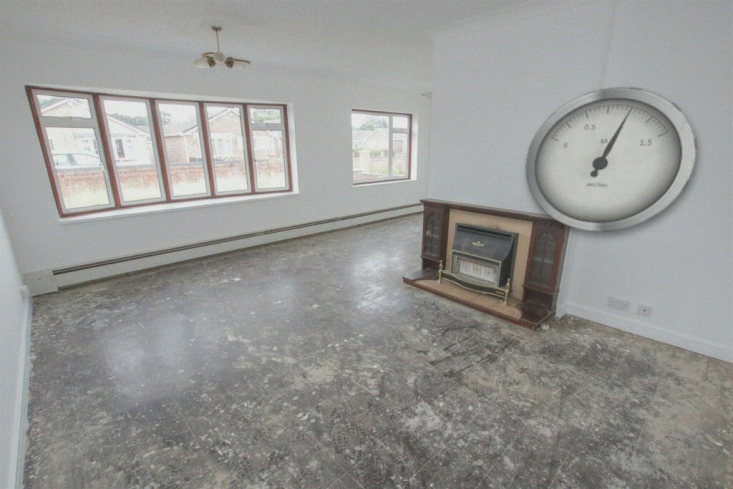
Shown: 1 kA
